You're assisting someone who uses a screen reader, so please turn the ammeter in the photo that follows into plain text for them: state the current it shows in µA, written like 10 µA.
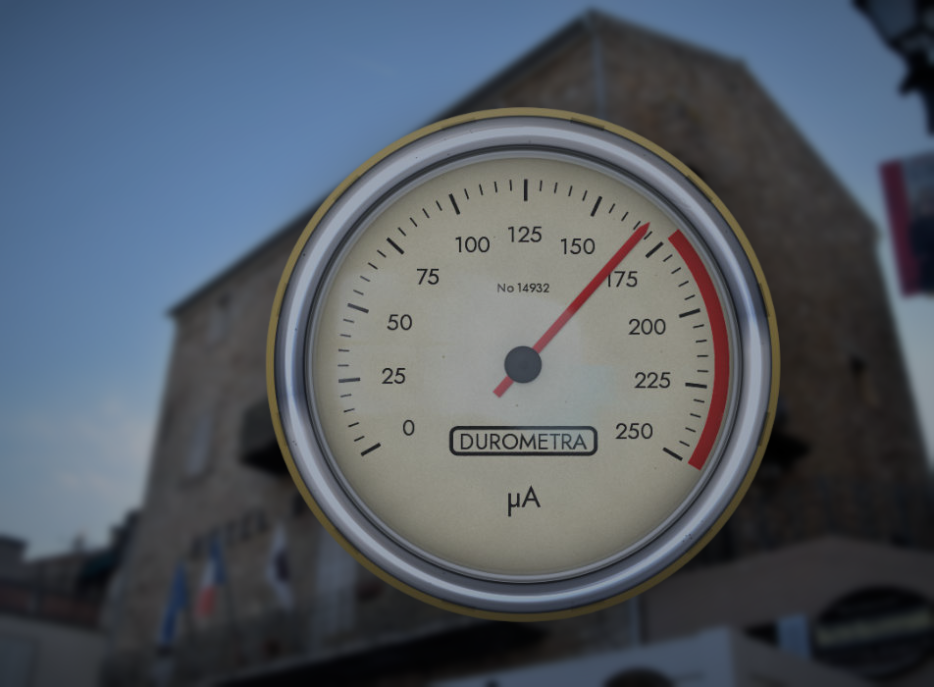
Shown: 167.5 µA
